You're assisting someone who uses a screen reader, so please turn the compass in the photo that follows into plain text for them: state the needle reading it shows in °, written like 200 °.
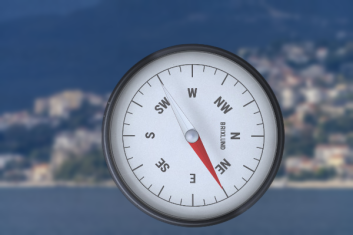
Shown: 60 °
